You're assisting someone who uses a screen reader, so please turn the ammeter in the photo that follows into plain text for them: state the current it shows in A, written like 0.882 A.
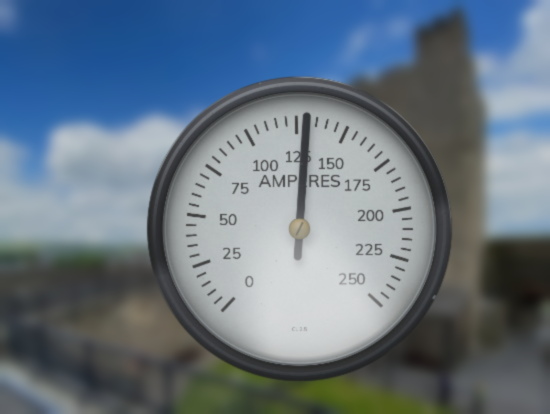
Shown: 130 A
